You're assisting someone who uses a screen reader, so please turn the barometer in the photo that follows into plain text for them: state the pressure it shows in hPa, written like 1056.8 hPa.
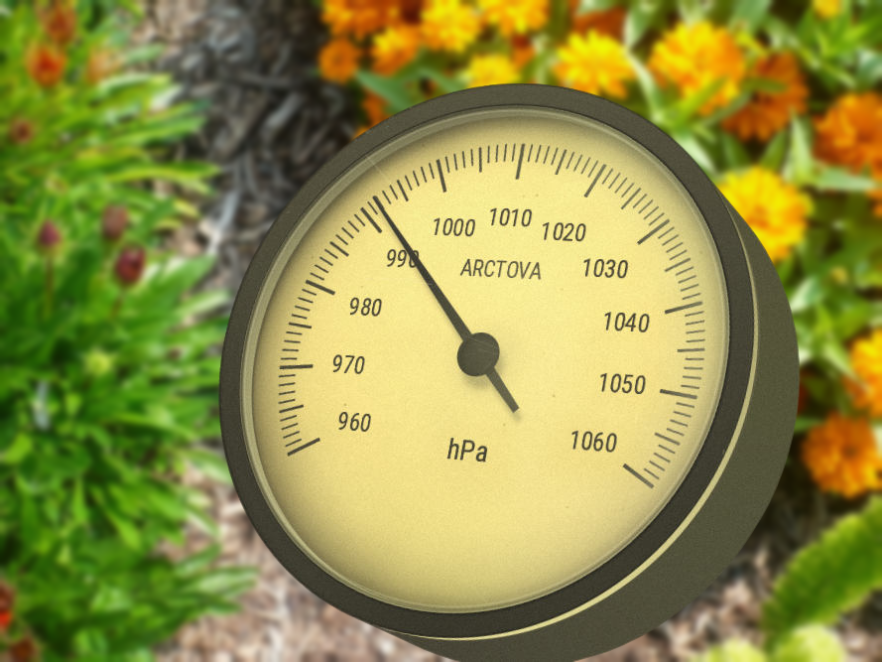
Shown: 992 hPa
